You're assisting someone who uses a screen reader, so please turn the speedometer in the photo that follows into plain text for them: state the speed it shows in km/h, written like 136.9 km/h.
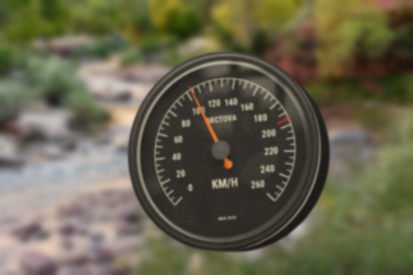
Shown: 105 km/h
